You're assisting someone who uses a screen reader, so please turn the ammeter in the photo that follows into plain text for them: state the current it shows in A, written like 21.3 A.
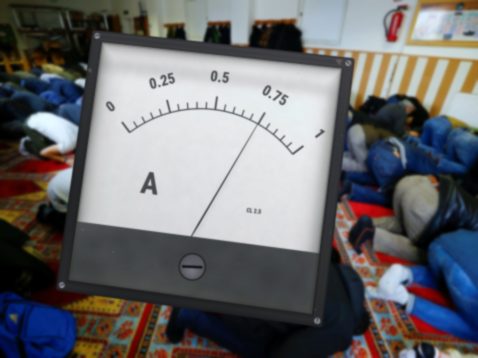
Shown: 0.75 A
